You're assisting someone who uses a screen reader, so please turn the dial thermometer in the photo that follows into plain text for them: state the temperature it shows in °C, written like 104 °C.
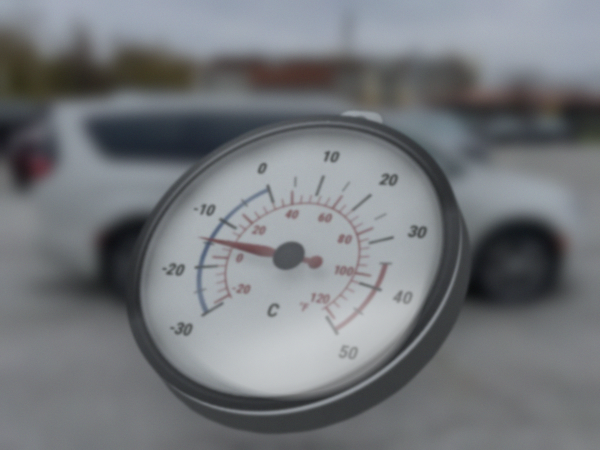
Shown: -15 °C
